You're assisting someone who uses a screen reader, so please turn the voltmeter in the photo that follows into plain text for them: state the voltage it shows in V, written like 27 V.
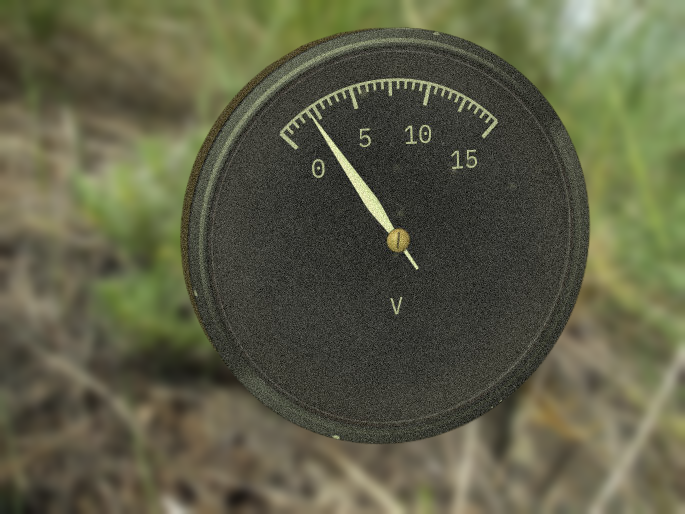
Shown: 2 V
